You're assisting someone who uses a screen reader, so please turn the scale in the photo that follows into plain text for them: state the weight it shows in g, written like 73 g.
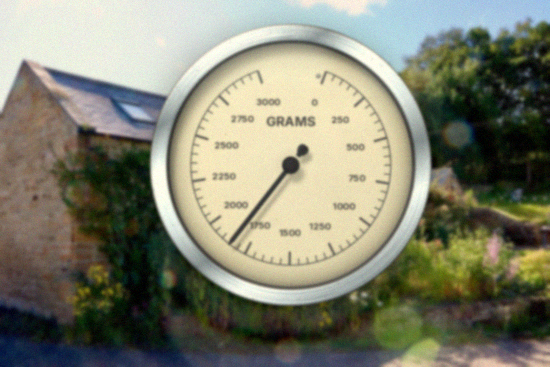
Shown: 1850 g
